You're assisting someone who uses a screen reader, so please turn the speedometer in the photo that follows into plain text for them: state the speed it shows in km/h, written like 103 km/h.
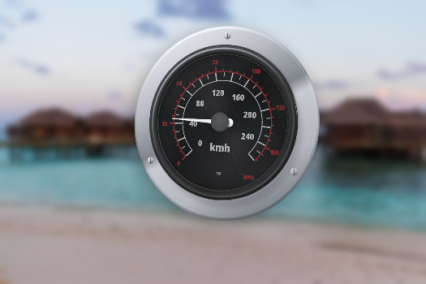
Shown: 45 km/h
